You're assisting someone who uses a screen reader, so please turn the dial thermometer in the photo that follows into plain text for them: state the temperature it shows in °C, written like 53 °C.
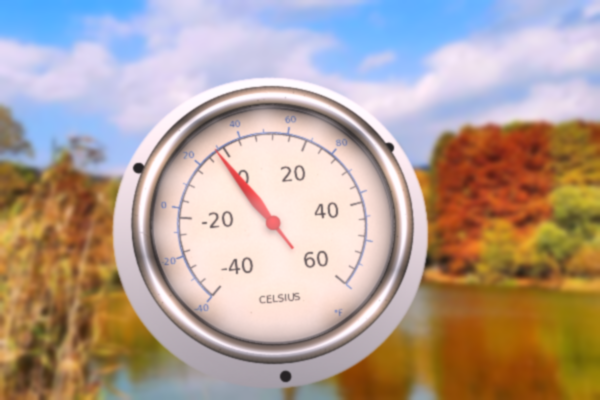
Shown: -2 °C
